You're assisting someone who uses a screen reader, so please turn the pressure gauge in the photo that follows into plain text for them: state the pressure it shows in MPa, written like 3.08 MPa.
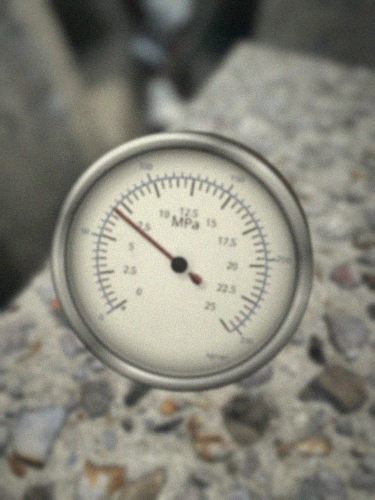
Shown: 7 MPa
